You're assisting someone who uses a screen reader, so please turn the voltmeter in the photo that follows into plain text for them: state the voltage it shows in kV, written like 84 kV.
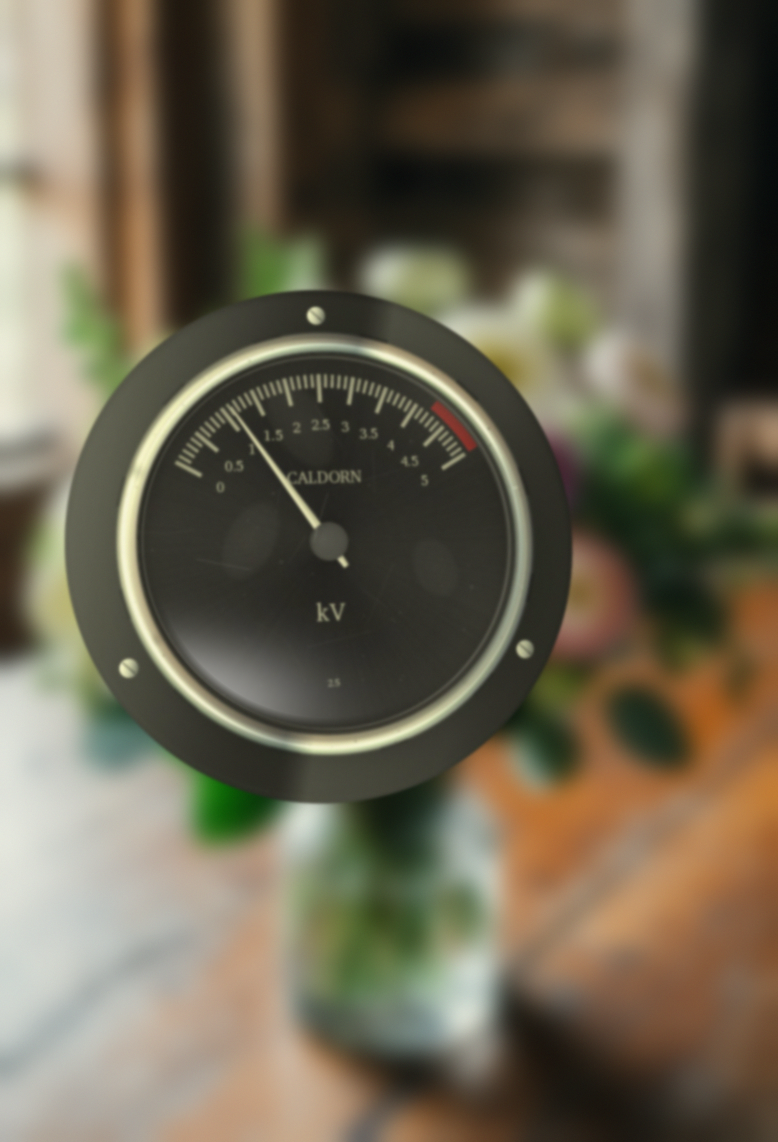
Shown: 1.1 kV
